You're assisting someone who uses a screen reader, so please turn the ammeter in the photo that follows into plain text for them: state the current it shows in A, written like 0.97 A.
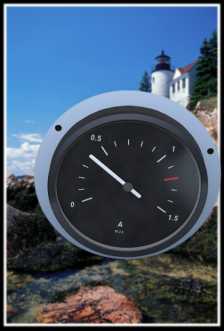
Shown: 0.4 A
